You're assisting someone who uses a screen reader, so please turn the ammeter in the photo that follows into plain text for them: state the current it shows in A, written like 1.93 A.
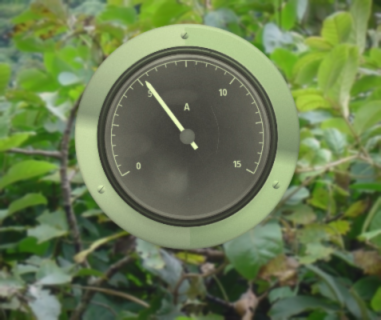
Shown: 5.25 A
